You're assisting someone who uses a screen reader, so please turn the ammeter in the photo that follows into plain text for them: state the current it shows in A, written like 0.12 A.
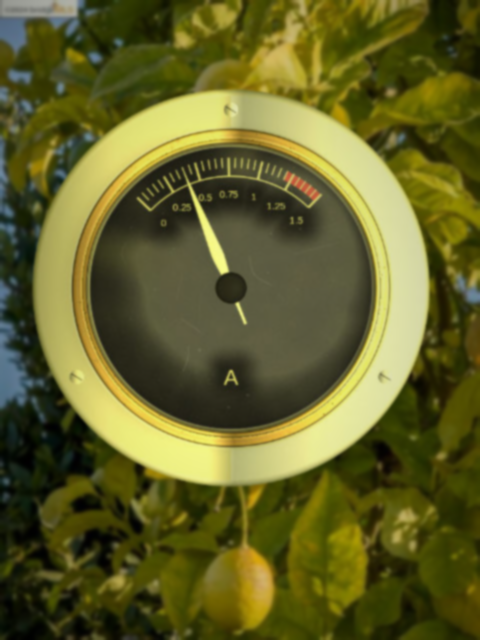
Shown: 0.4 A
